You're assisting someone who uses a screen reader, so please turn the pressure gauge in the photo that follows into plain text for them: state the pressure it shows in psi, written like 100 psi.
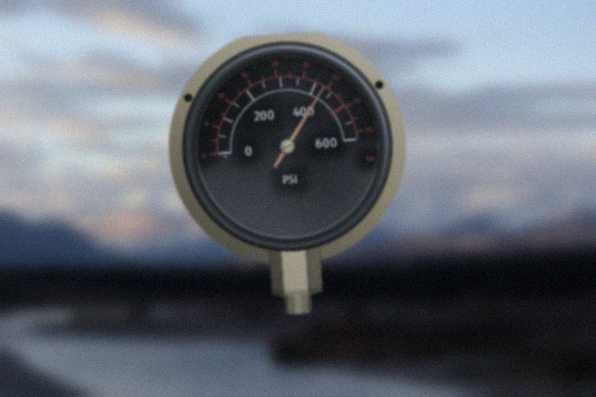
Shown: 425 psi
